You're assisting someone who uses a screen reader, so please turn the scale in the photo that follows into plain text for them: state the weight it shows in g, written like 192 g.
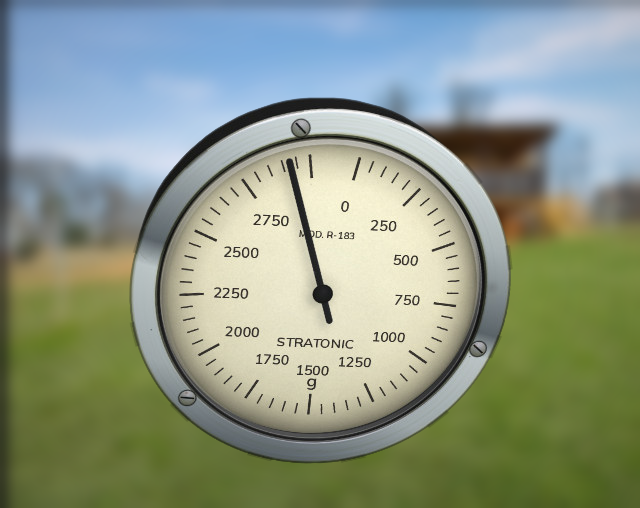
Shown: 2925 g
